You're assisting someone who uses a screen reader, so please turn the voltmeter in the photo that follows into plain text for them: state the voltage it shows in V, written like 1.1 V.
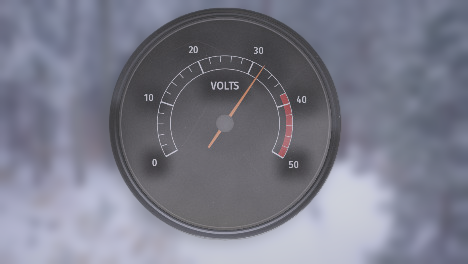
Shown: 32 V
